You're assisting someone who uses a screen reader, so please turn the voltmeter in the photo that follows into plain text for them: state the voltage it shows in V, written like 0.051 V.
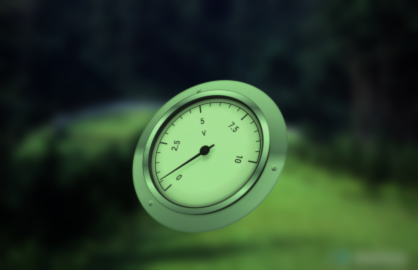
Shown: 0.5 V
